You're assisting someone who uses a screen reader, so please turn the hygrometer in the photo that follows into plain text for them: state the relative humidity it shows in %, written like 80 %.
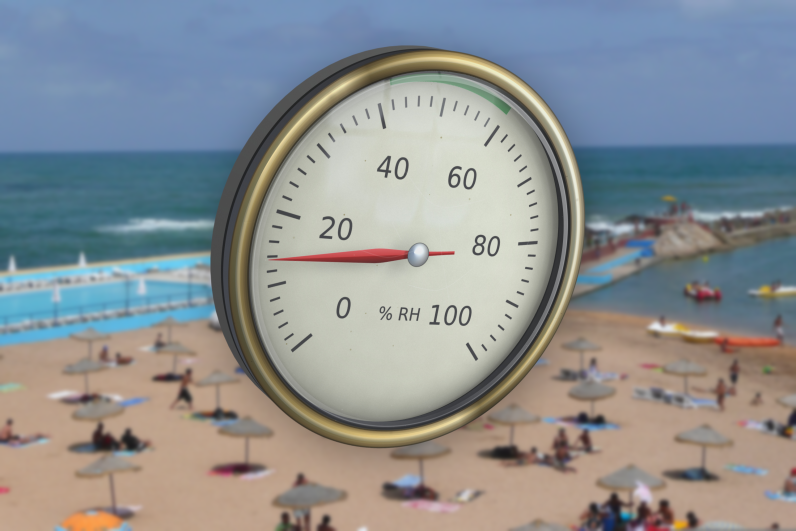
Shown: 14 %
